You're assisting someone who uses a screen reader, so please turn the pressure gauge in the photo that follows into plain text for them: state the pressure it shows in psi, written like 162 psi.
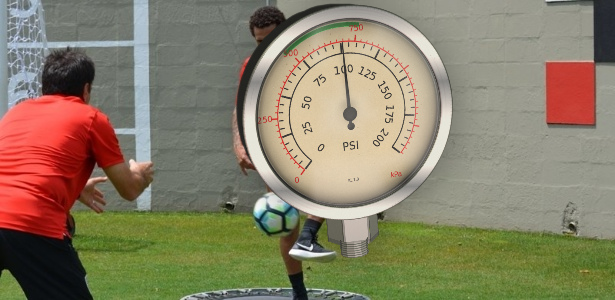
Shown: 100 psi
